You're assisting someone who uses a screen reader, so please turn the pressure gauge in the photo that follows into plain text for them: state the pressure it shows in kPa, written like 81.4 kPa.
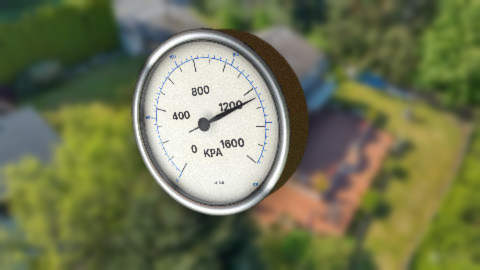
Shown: 1250 kPa
